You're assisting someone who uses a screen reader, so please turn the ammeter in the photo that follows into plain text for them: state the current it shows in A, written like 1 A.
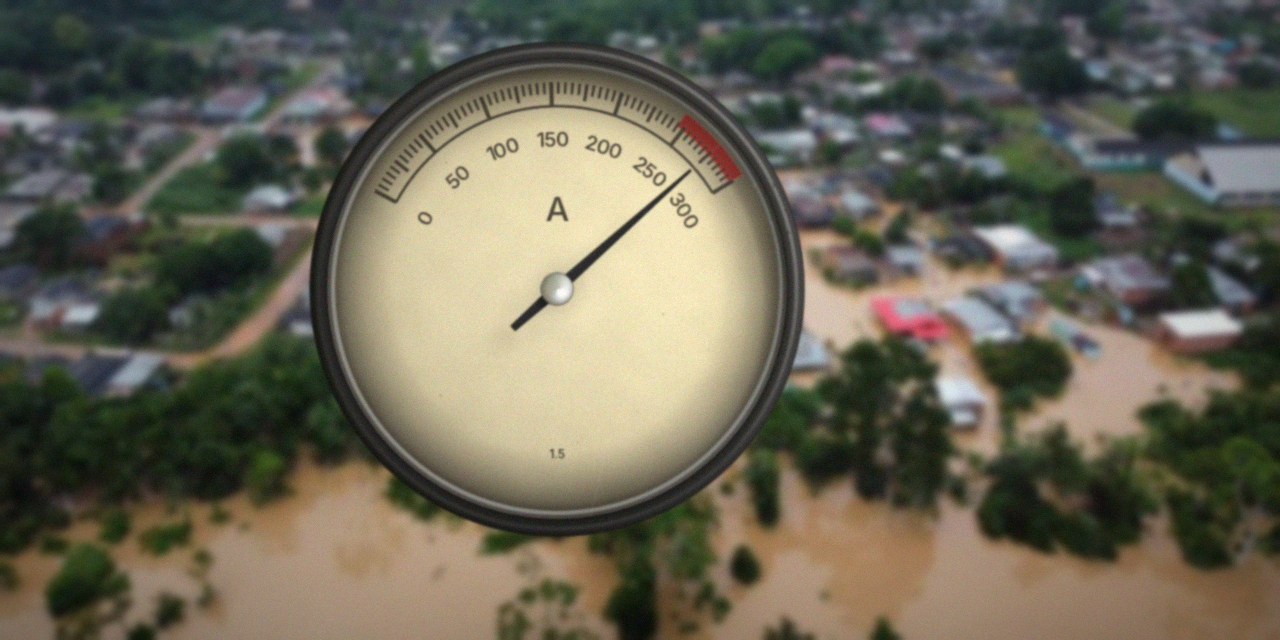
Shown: 275 A
